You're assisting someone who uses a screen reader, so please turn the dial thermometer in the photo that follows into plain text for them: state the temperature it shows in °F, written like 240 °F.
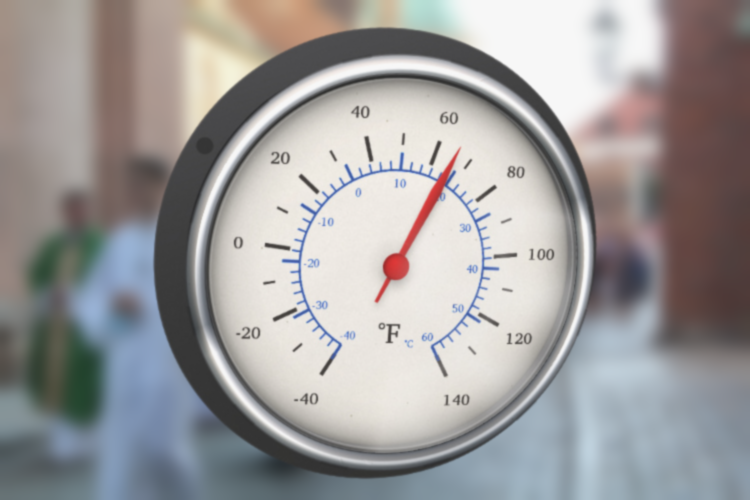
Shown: 65 °F
